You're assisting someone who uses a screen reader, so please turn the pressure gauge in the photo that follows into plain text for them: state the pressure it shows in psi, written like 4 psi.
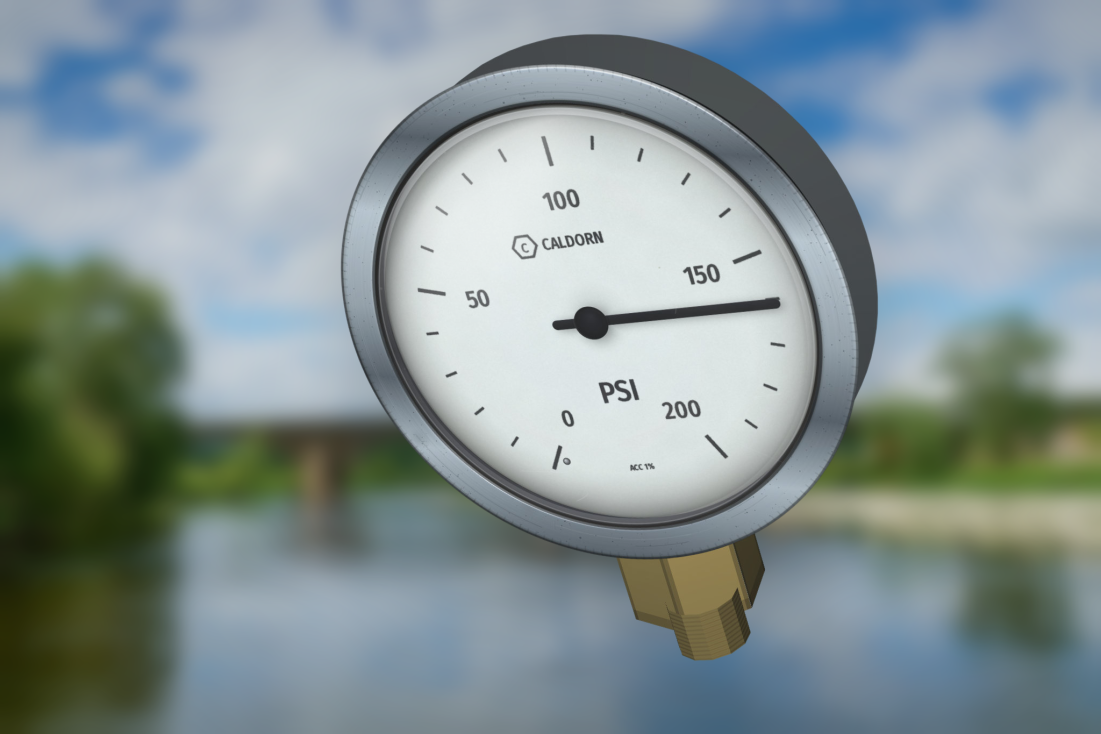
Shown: 160 psi
